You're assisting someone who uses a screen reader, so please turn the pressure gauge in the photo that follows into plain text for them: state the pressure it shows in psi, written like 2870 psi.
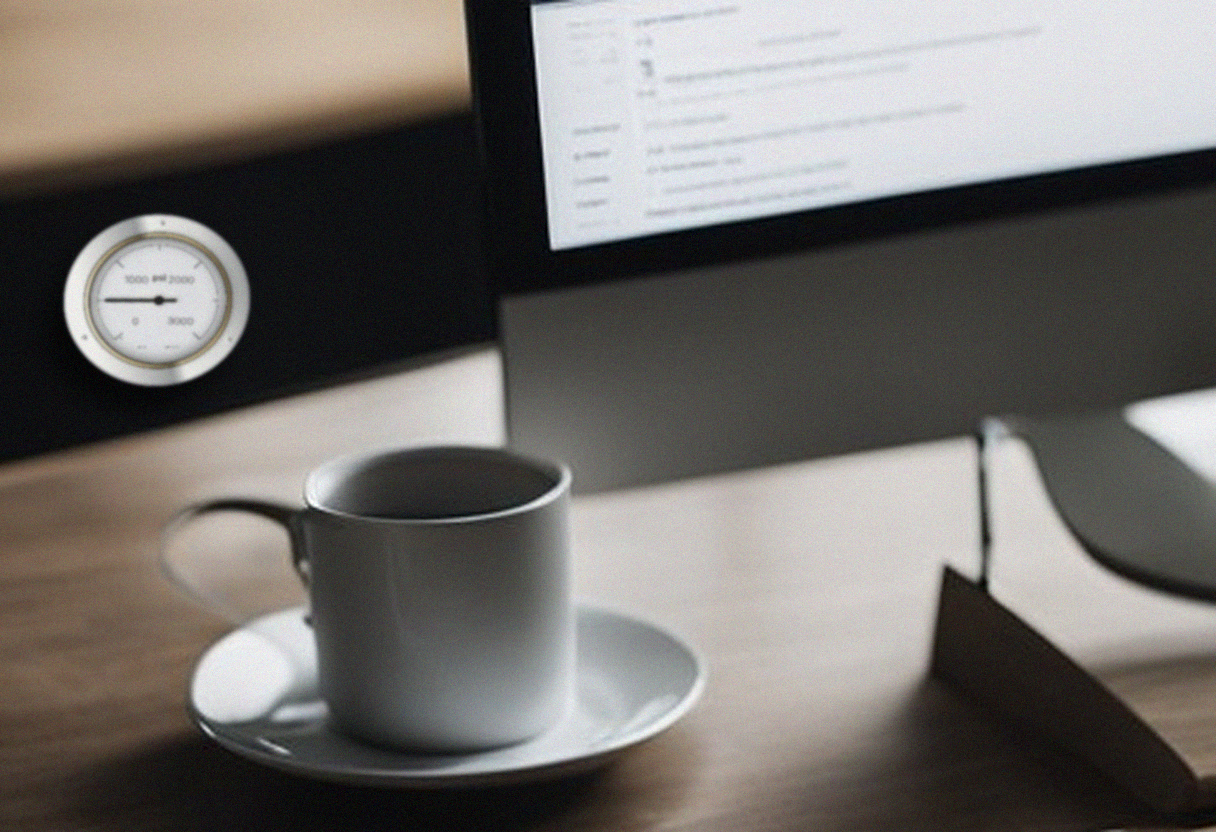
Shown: 500 psi
